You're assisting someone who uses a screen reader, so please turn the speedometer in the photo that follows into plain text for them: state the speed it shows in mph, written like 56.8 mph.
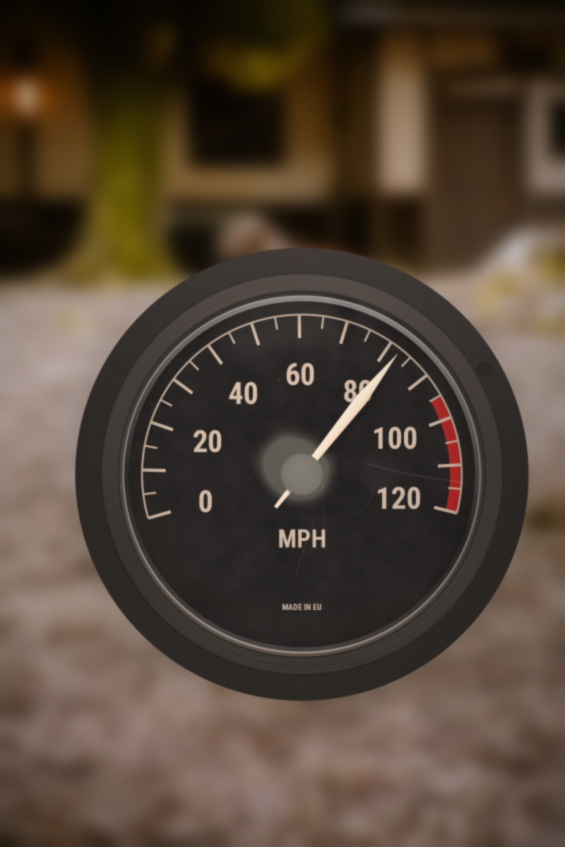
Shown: 82.5 mph
